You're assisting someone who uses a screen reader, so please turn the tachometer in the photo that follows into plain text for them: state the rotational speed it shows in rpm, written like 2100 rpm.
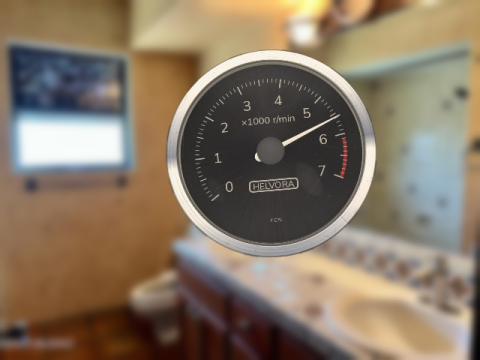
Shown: 5600 rpm
